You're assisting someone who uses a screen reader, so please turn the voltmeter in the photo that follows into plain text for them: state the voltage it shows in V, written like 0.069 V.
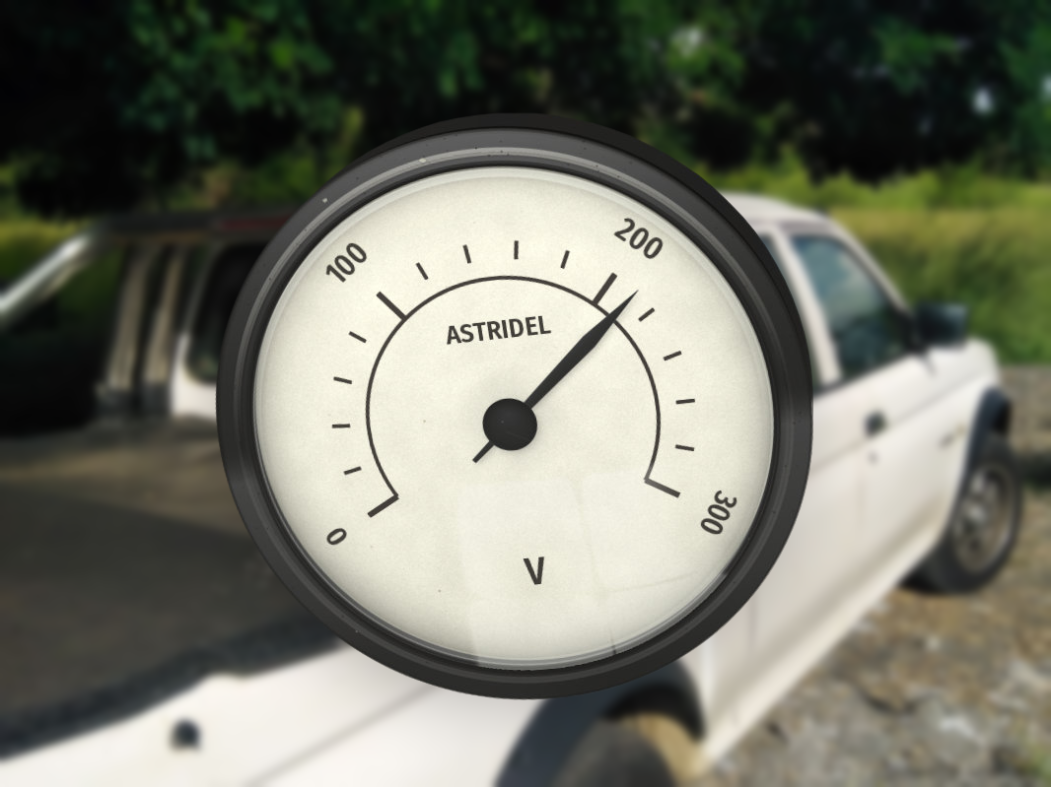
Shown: 210 V
